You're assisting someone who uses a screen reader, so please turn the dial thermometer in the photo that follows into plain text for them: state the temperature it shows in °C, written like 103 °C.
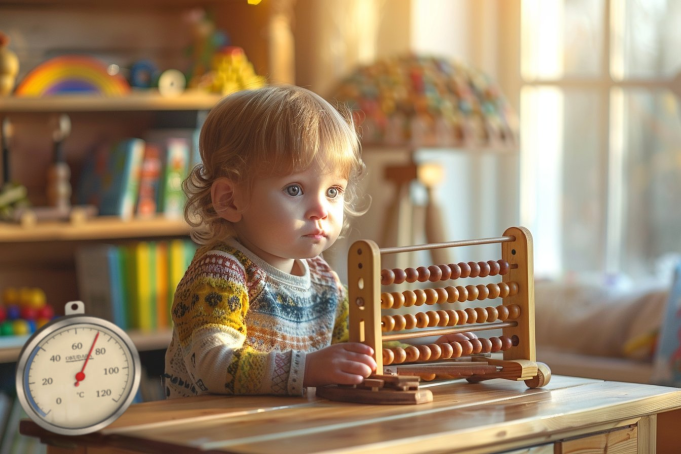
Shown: 72 °C
